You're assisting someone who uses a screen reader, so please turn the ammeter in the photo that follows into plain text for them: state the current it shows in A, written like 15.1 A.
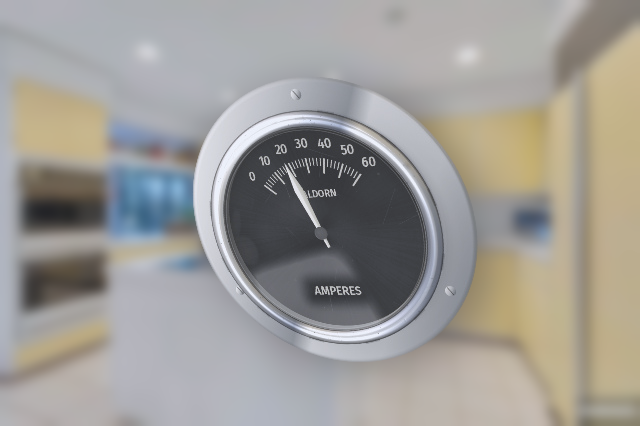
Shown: 20 A
